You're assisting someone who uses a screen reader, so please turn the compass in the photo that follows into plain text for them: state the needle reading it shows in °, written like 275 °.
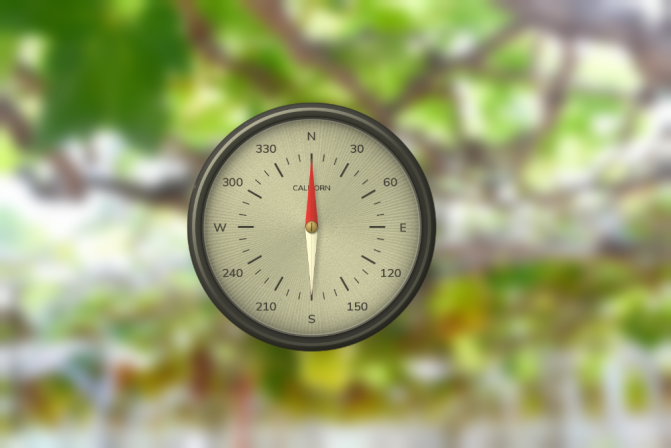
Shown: 0 °
